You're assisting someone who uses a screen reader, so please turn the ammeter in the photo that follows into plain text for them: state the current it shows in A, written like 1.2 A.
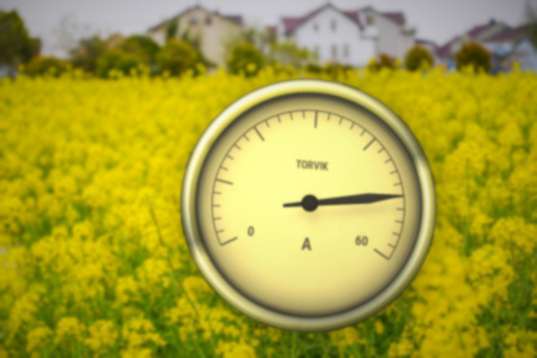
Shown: 50 A
